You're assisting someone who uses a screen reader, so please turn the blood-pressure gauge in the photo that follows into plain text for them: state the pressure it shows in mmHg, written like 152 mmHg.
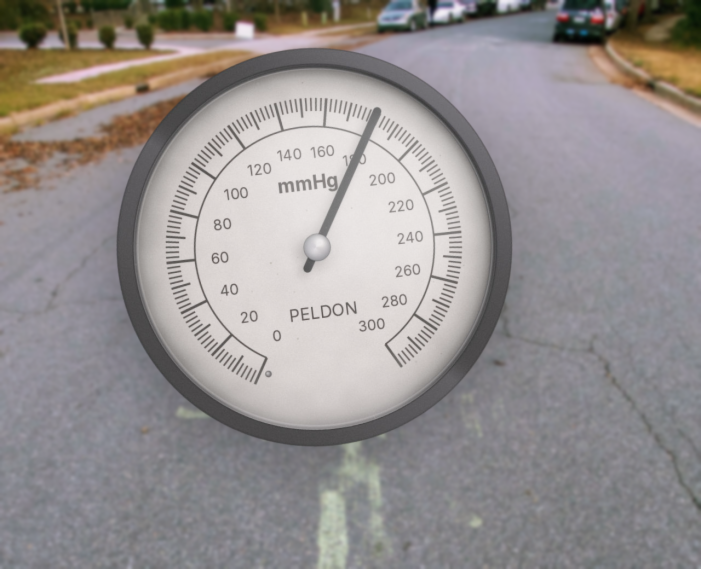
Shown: 180 mmHg
